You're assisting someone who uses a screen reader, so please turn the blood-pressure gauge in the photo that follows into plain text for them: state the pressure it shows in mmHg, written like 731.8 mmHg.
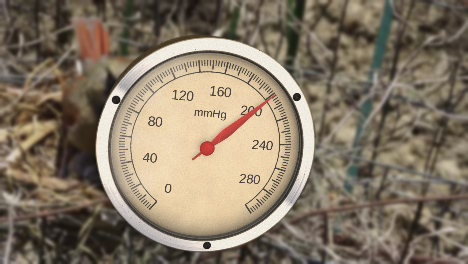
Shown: 200 mmHg
